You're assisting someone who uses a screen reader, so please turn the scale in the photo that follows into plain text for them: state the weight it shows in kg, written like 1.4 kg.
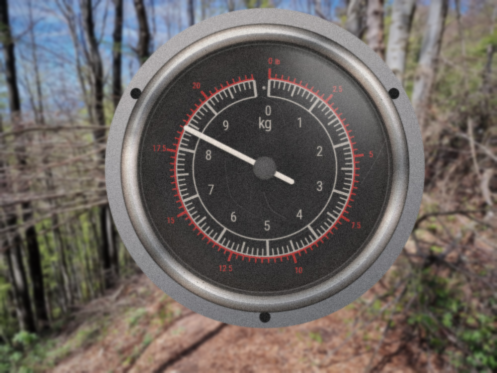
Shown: 8.4 kg
